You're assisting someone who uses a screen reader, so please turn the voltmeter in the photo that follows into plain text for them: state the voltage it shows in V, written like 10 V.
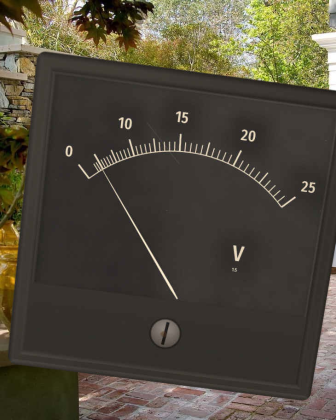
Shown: 5 V
